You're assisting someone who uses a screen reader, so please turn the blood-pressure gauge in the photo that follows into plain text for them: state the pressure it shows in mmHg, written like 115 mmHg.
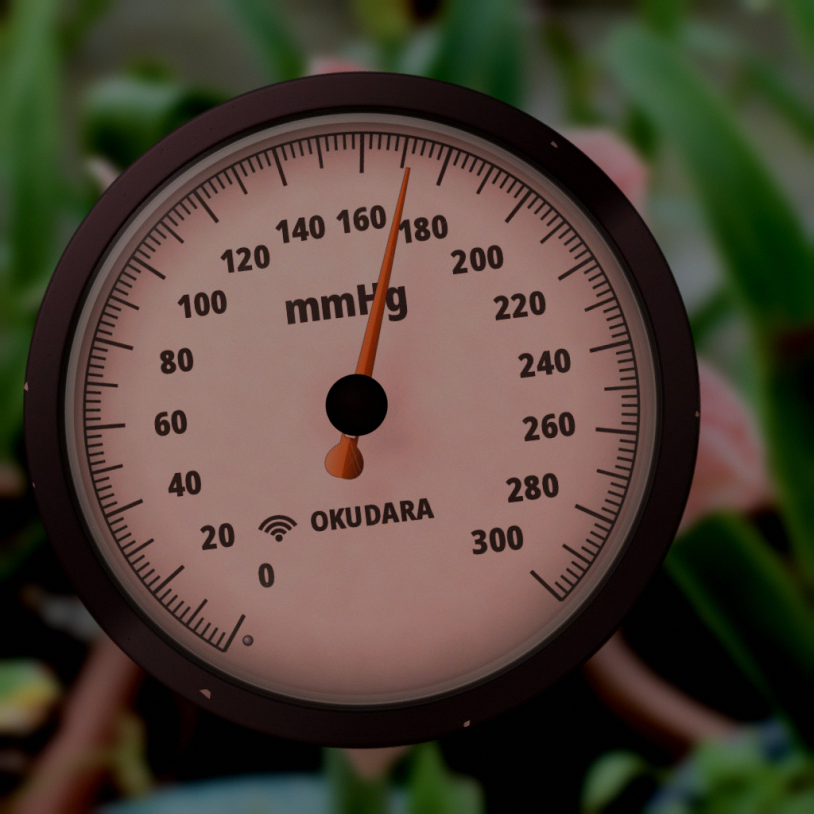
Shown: 172 mmHg
